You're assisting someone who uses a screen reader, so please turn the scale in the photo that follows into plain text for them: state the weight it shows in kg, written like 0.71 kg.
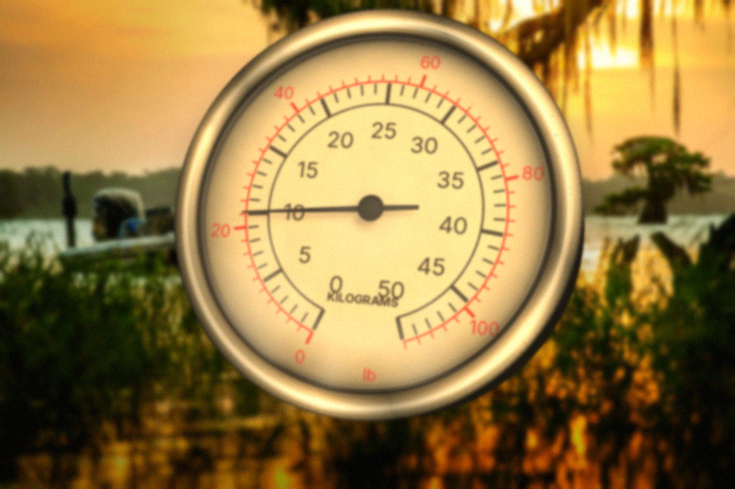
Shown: 10 kg
